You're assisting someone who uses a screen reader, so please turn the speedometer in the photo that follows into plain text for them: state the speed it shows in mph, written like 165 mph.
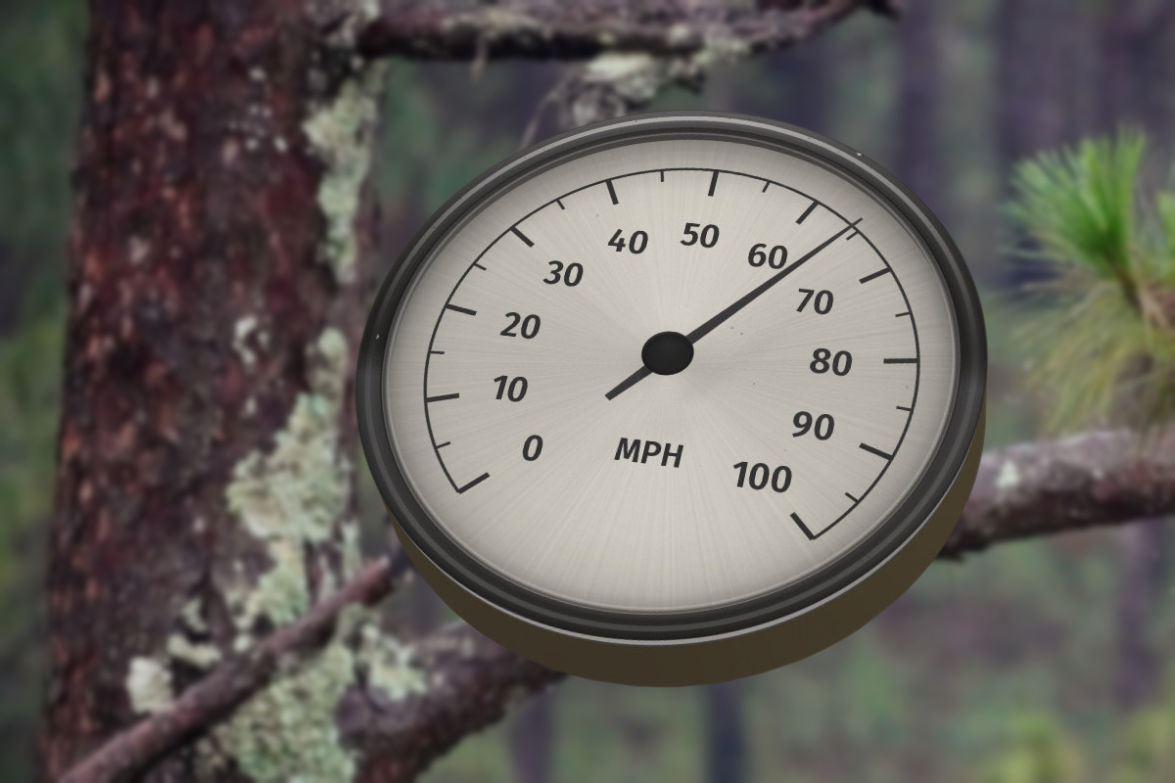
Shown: 65 mph
